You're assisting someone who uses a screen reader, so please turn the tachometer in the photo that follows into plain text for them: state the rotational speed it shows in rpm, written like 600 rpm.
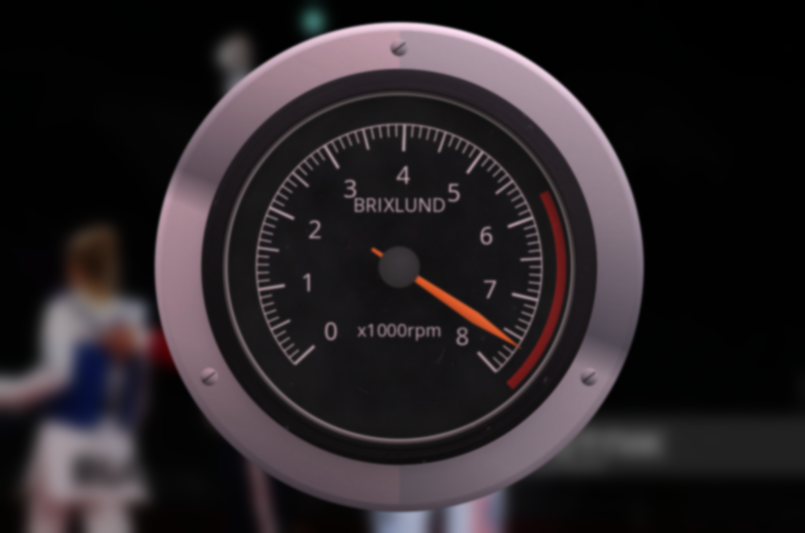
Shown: 7600 rpm
